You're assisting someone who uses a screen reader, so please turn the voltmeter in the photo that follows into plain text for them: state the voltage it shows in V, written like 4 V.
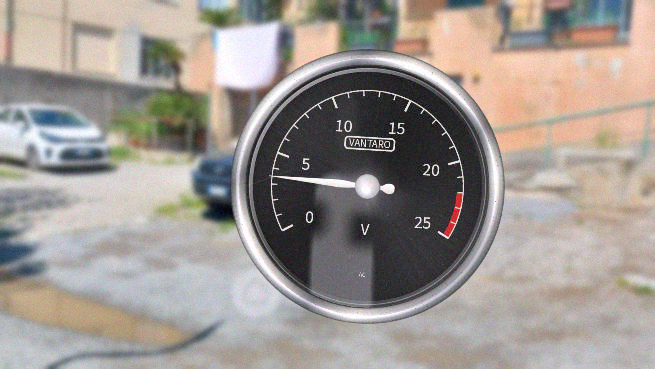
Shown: 3.5 V
